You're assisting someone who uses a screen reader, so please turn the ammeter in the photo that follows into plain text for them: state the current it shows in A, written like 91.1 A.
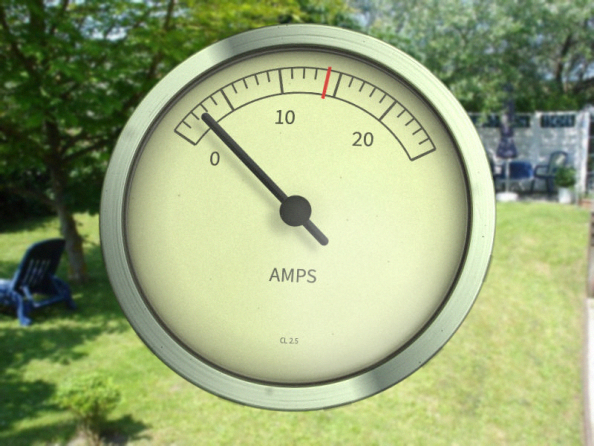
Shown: 2.5 A
